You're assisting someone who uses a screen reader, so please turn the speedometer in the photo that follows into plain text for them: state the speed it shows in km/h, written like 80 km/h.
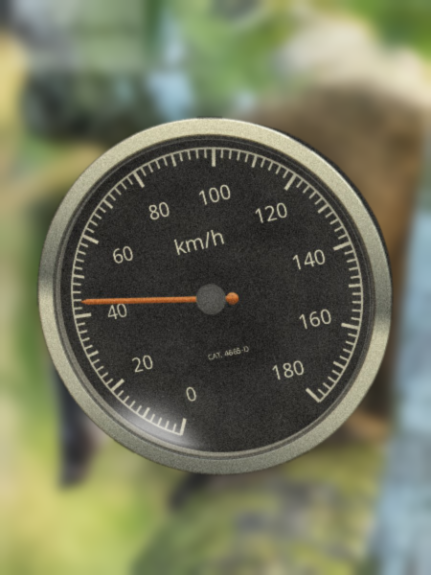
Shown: 44 km/h
